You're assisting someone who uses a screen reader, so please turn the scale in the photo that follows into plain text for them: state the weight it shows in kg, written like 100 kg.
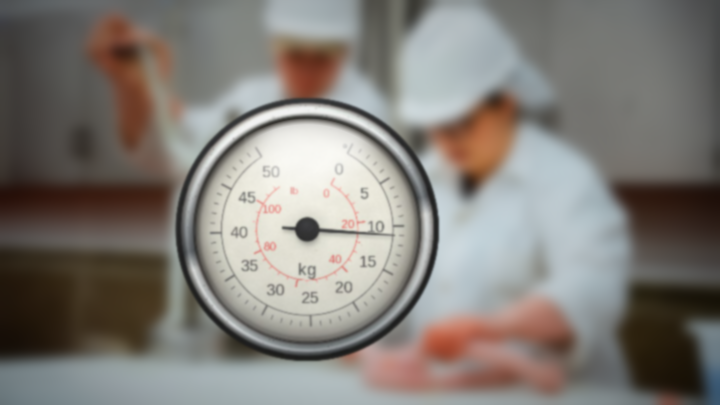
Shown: 11 kg
